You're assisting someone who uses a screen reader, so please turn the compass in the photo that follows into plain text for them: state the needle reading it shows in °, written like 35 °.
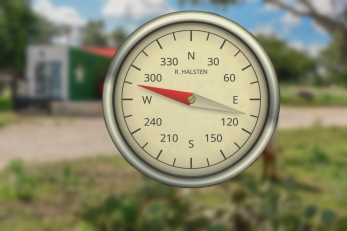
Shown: 285 °
